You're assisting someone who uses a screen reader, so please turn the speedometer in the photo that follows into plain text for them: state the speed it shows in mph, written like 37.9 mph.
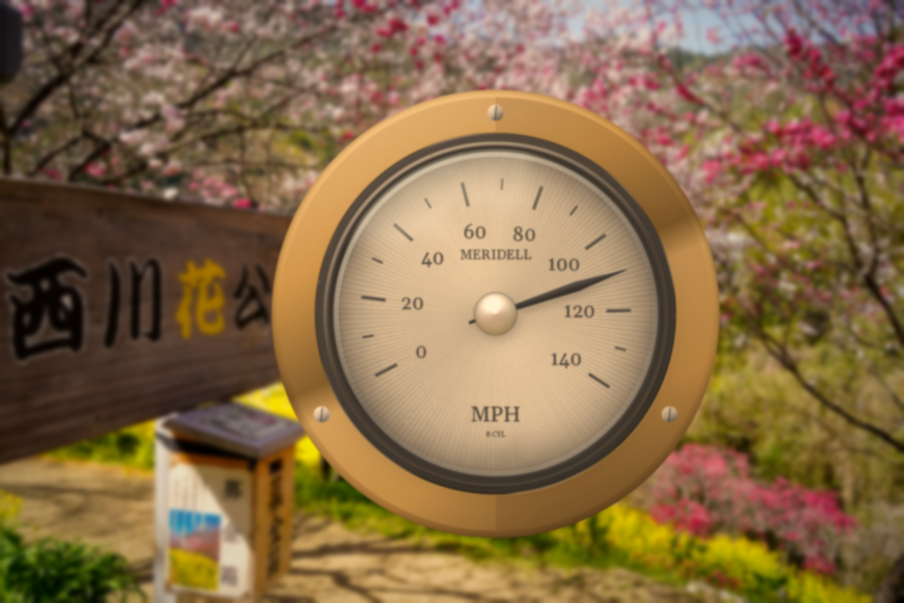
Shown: 110 mph
